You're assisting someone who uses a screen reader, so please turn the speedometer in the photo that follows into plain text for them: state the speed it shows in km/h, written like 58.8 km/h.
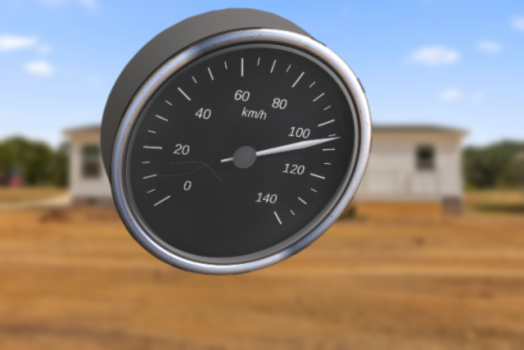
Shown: 105 km/h
